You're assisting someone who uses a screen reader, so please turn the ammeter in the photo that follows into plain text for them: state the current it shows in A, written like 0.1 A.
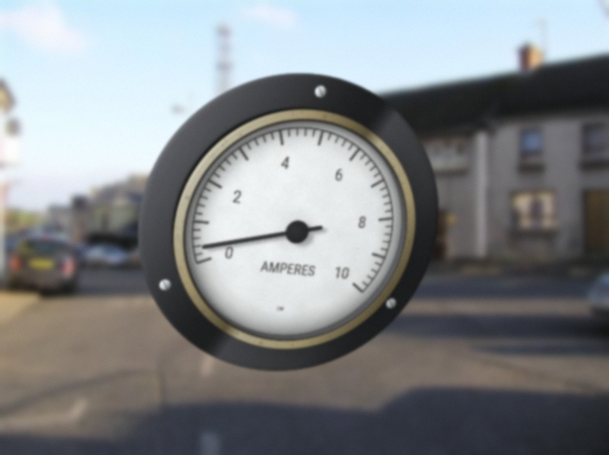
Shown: 0.4 A
